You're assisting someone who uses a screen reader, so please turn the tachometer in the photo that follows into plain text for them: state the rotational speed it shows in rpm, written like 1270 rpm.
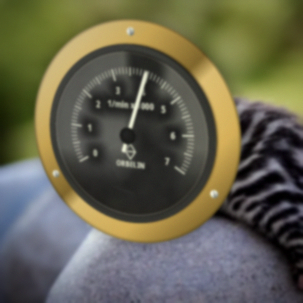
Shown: 4000 rpm
